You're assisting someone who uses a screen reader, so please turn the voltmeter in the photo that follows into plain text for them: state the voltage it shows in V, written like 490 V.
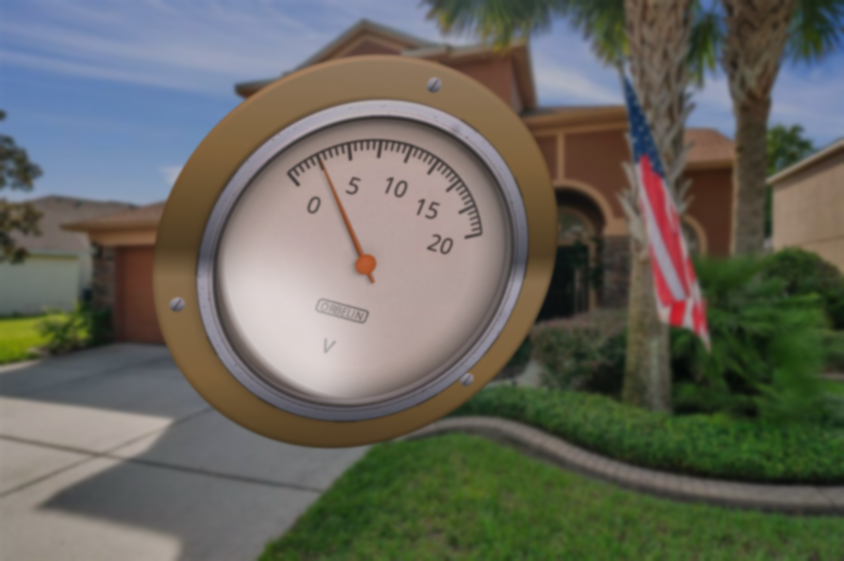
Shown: 2.5 V
